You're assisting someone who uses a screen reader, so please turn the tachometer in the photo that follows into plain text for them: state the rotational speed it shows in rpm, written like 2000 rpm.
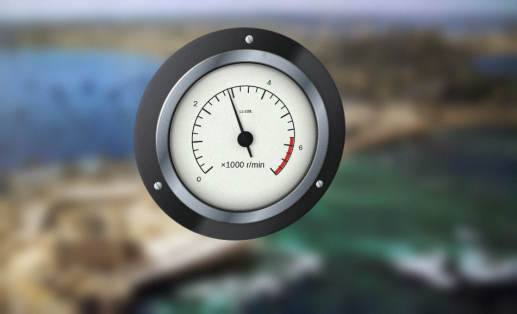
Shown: 2875 rpm
